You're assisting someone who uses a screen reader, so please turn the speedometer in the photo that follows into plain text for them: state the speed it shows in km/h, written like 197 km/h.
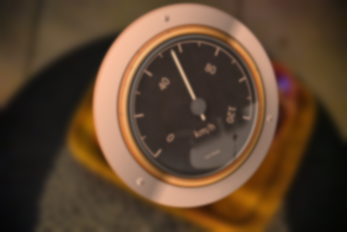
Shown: 55 km/h
